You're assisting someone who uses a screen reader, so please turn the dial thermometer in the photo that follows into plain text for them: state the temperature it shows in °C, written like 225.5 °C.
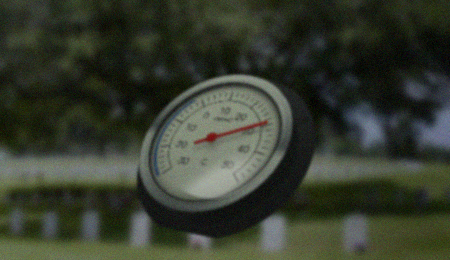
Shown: 30 °C
